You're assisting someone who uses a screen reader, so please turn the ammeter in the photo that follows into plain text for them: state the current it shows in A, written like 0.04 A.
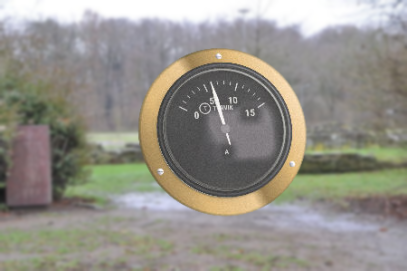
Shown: 6 A
